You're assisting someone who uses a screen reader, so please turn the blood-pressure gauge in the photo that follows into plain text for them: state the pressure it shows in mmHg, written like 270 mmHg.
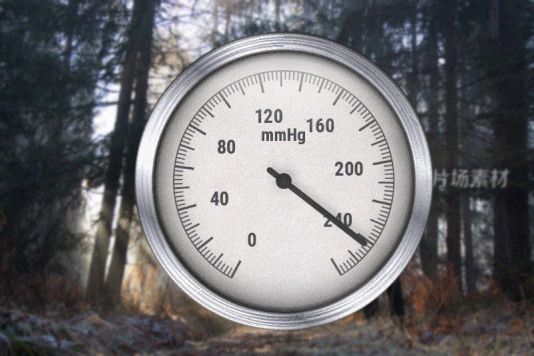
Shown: 242 mmHg
